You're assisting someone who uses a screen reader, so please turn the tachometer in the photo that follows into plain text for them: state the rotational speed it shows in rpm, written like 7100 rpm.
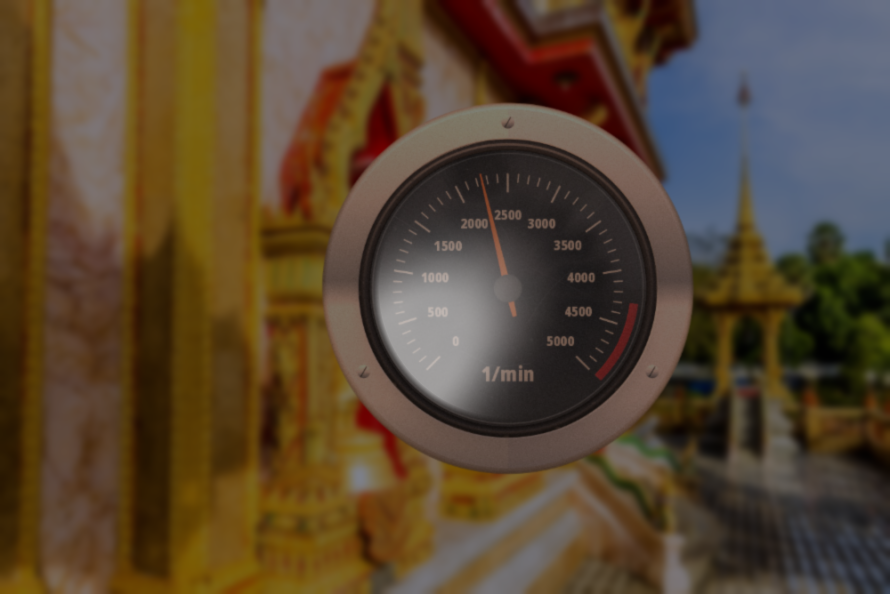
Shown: 2250 rpm
